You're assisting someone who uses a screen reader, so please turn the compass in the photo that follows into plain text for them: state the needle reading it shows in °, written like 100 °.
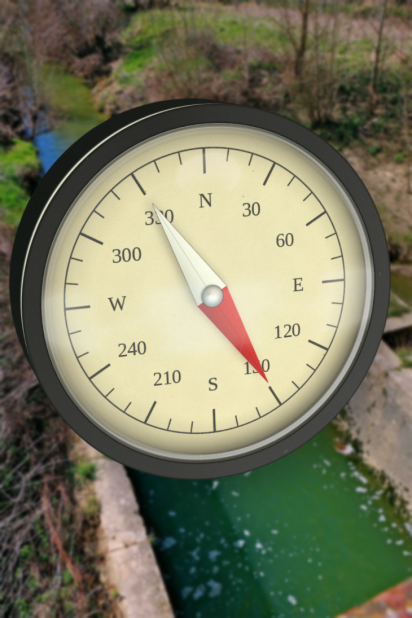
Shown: 150 °
